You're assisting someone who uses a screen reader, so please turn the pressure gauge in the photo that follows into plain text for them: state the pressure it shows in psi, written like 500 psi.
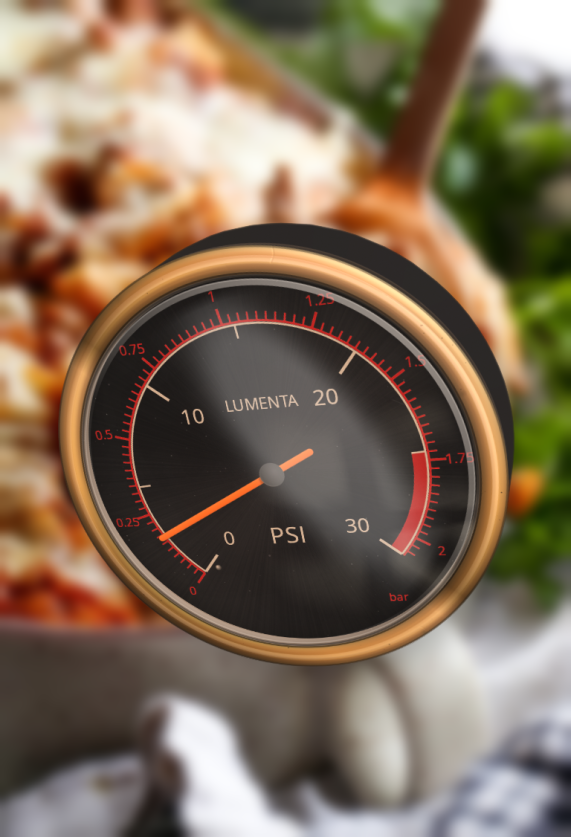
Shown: 2.5 psi
